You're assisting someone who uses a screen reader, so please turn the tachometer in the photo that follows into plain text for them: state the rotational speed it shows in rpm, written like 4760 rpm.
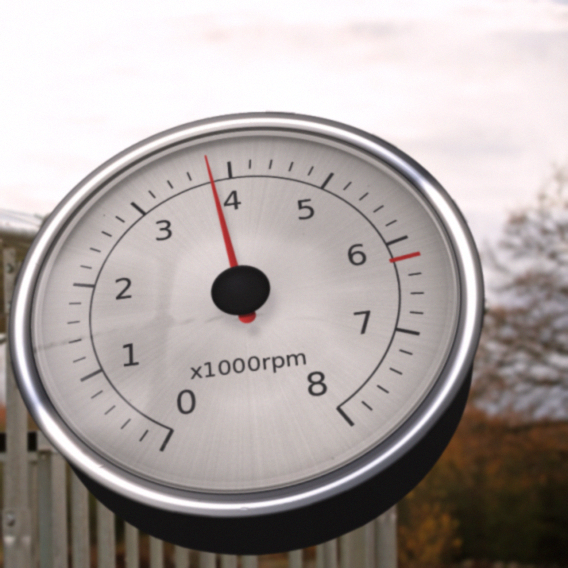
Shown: 3800 rpm
